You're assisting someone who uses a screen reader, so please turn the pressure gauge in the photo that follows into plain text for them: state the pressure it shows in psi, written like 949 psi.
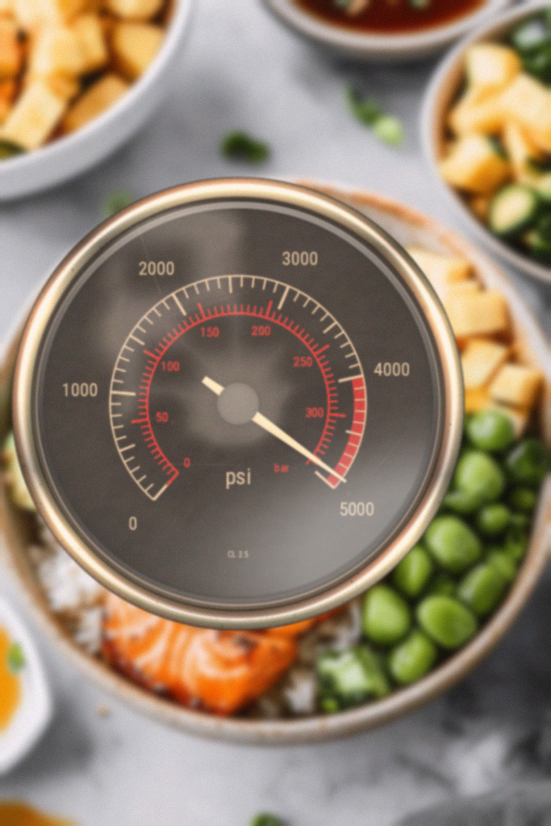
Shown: 4900 psi
